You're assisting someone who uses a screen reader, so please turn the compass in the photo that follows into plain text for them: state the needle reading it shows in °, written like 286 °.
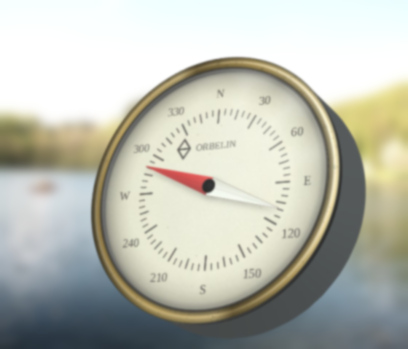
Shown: 290 °
